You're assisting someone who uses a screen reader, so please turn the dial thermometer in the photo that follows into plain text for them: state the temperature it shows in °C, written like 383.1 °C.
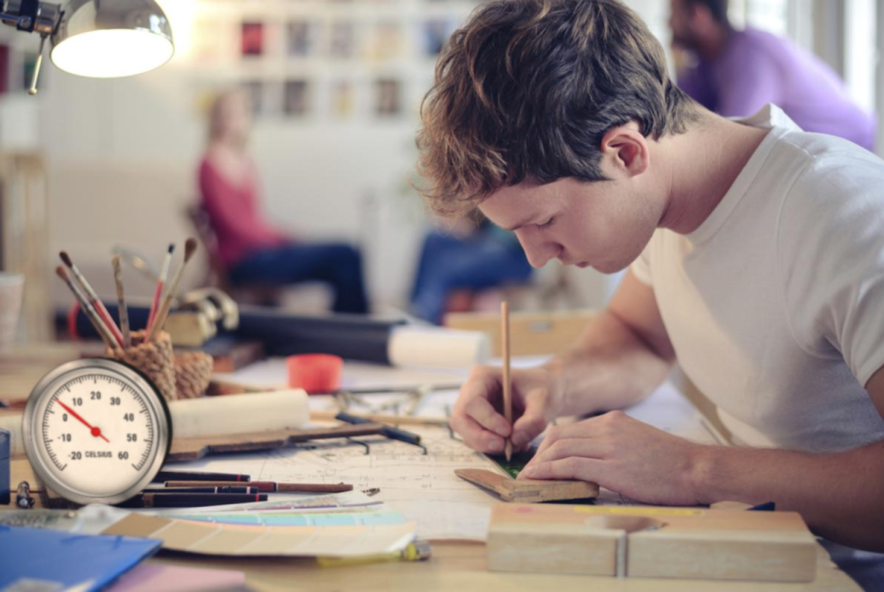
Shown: 5 °C
